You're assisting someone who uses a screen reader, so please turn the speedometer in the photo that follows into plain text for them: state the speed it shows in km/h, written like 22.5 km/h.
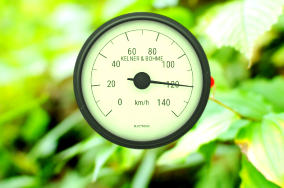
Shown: 120 km/h
